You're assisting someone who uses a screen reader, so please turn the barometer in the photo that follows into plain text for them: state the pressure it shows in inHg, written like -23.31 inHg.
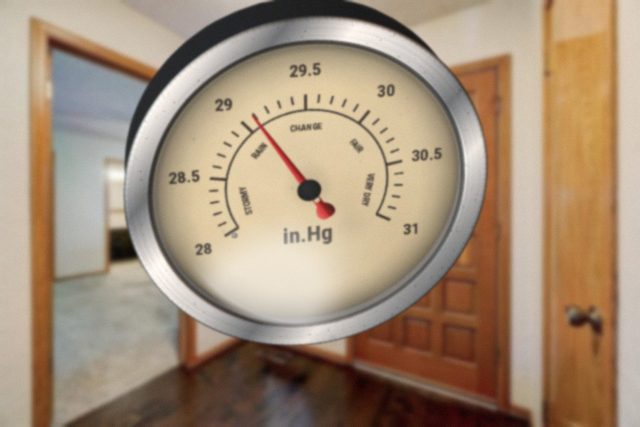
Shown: 29.1 inHg
